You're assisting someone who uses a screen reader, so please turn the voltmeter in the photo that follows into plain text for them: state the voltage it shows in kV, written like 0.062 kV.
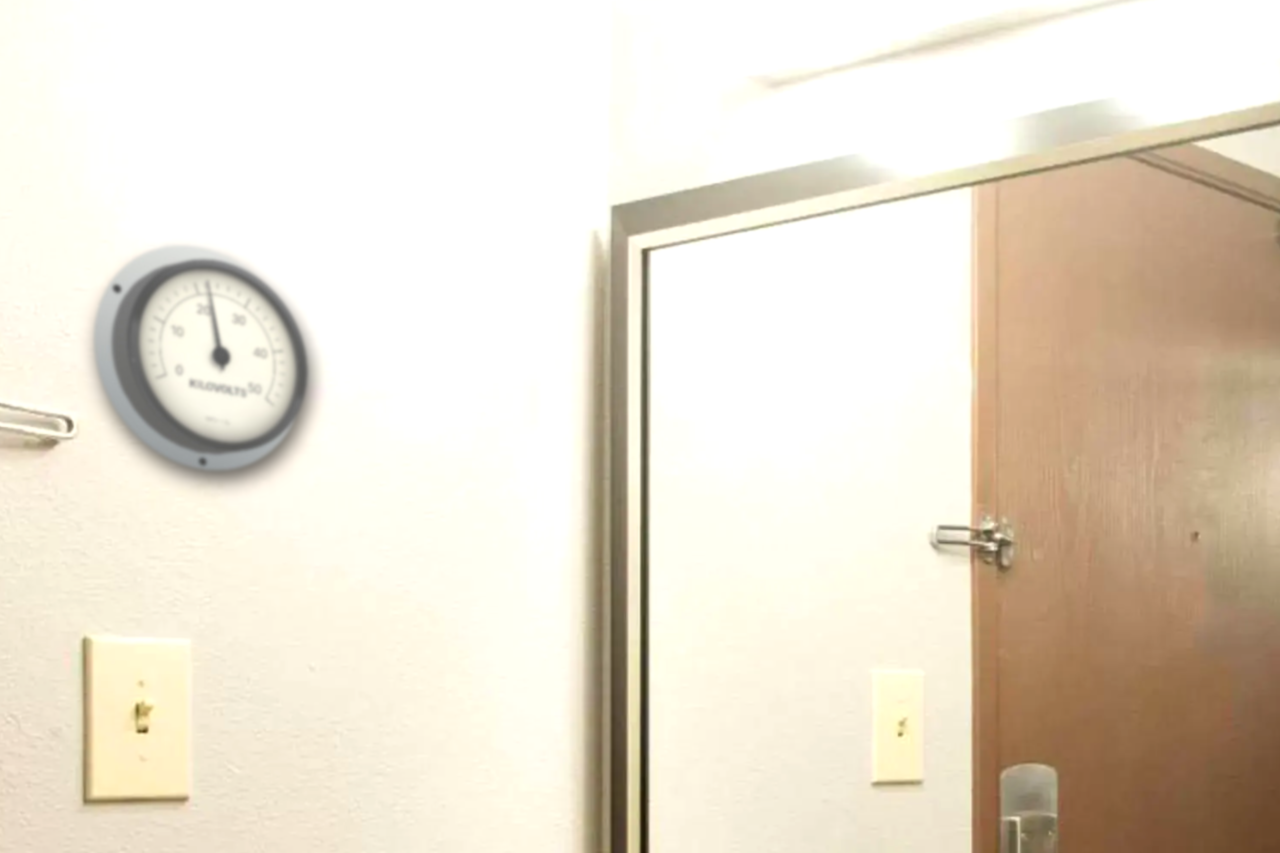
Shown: 22 kV
